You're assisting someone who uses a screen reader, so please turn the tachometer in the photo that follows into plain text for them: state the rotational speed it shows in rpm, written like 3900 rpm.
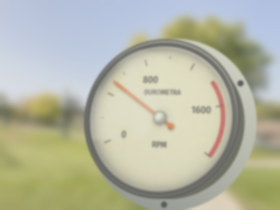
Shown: 500 rpm
